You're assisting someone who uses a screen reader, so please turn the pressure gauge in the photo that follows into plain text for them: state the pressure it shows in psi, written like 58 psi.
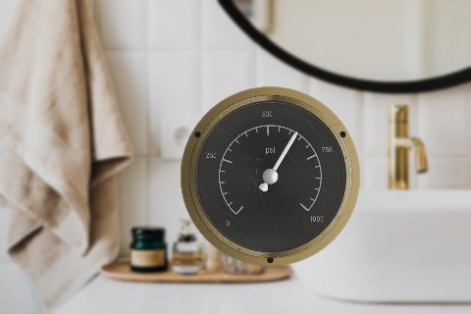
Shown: 625 psi
